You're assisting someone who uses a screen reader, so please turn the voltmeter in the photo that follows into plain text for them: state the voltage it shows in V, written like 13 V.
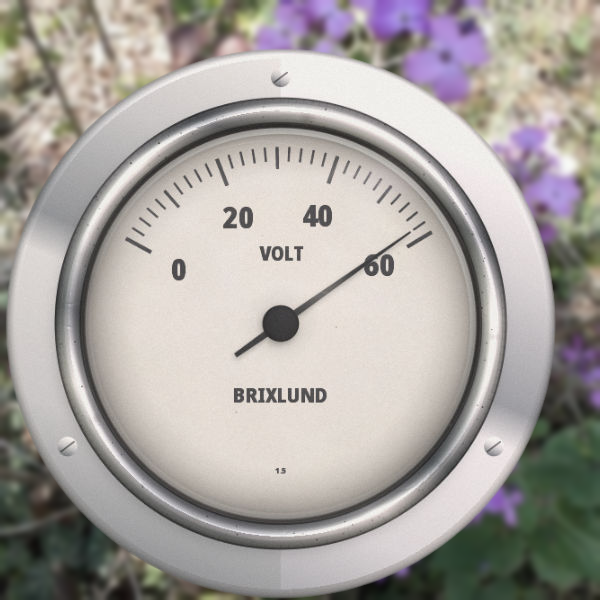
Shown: 58 V
